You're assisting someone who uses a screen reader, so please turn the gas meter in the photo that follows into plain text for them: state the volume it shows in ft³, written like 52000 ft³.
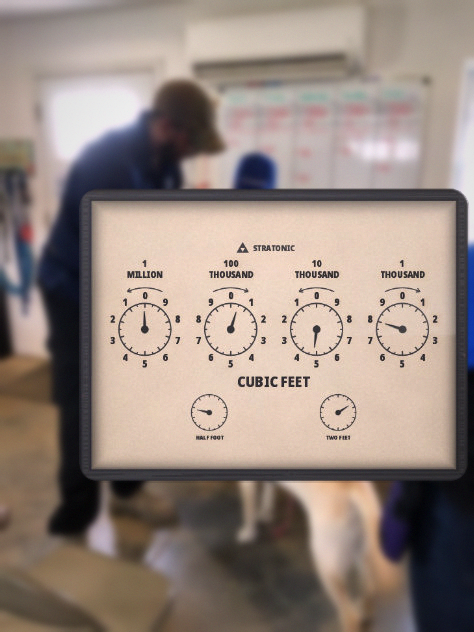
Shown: 4800 ft³
